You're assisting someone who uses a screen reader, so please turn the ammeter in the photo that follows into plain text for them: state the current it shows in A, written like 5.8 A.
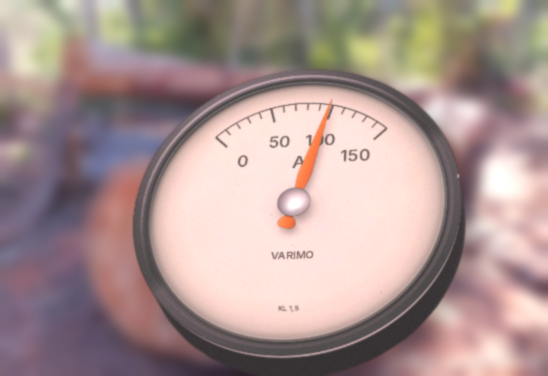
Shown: 100 A
